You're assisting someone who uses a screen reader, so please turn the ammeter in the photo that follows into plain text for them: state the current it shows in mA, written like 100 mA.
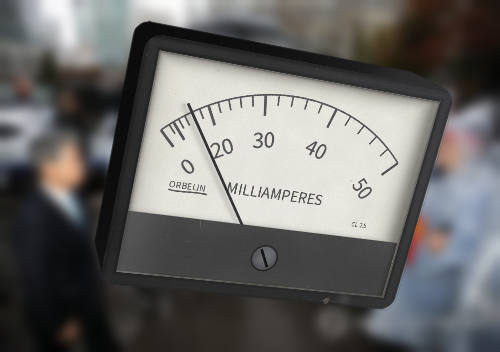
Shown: 16 mA
